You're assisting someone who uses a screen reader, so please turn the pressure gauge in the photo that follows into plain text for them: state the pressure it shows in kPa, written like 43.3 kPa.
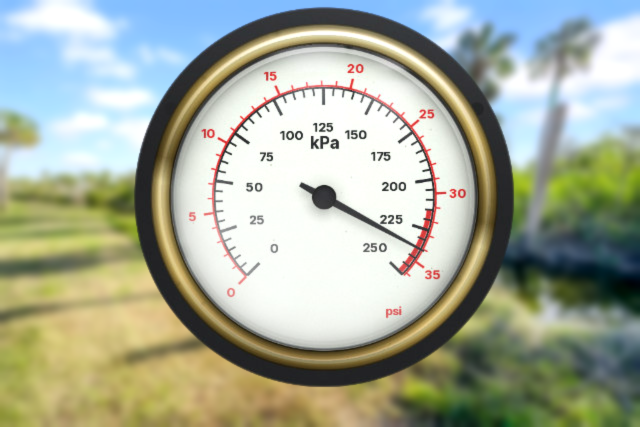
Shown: 235 kPa
